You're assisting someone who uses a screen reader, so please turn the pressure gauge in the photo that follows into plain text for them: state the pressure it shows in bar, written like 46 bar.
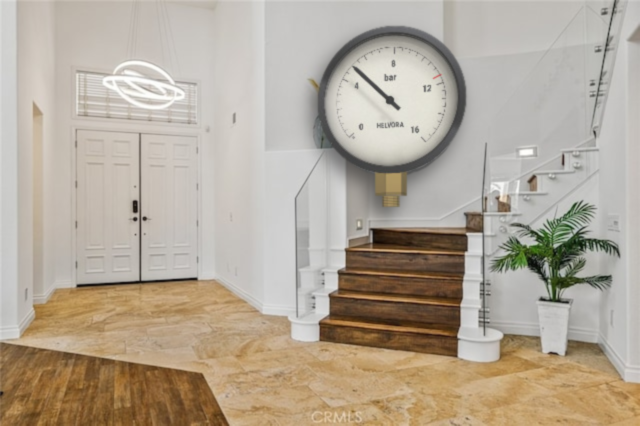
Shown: 5 bar
